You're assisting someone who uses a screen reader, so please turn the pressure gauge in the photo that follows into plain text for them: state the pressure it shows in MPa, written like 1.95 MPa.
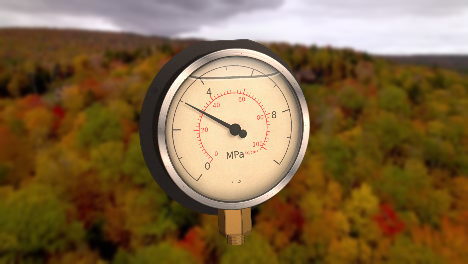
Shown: 3 MPa
